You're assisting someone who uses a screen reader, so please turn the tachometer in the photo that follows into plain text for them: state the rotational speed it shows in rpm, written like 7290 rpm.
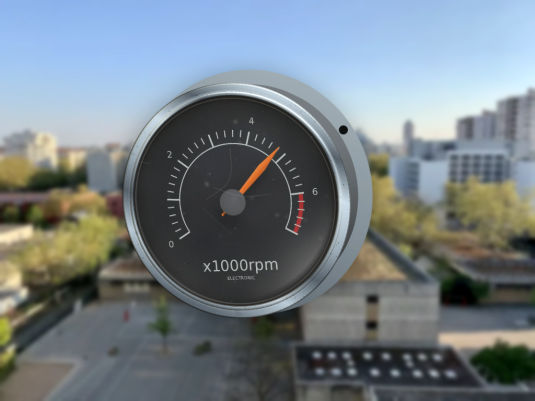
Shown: 4800 rpm
